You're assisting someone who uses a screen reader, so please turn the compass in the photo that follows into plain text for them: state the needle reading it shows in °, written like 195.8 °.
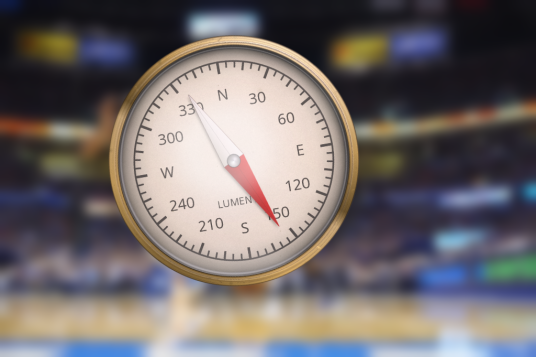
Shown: 155 °
